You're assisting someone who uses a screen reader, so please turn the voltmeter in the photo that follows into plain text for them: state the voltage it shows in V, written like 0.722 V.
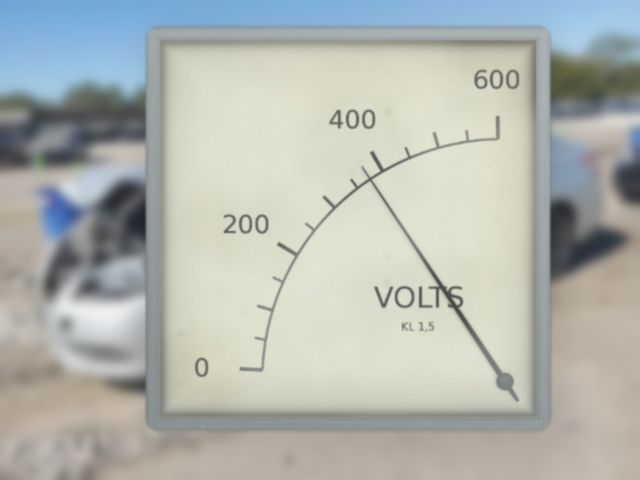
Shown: 375 V
